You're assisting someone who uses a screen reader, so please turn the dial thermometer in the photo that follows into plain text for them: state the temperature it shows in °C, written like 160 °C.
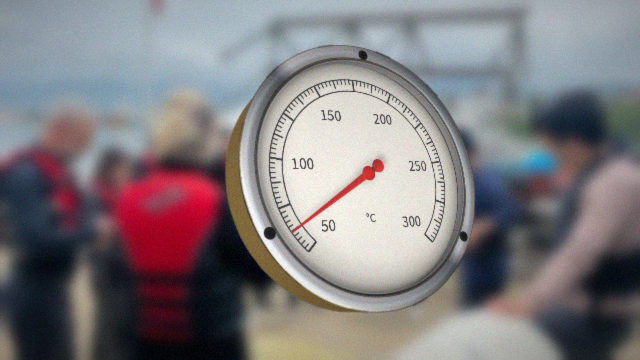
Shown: 62.5 °C
